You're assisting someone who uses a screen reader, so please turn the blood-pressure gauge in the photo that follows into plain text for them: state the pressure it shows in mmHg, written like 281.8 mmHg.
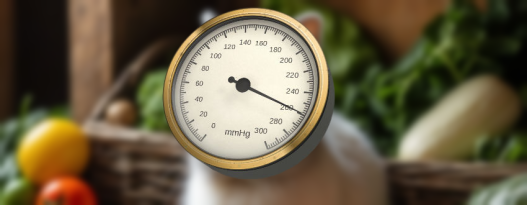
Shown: 260 mmHg
